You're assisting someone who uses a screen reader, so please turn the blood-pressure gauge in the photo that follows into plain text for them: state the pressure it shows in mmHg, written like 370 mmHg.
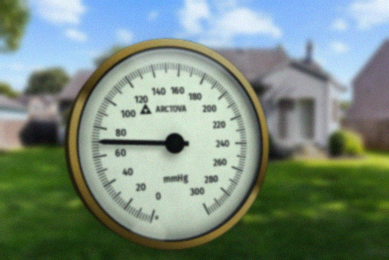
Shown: 70 mmHg
